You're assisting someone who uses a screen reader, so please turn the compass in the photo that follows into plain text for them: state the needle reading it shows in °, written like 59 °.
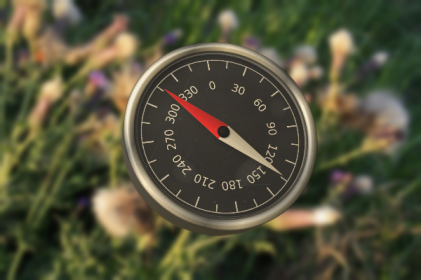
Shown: 315 °
